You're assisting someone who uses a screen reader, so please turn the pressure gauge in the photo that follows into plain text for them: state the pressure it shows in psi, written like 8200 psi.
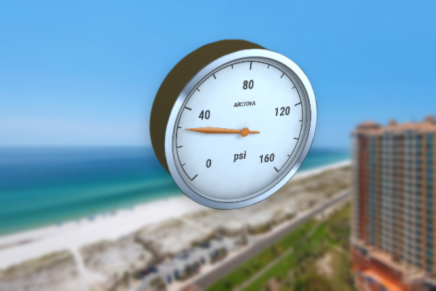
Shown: 30 psi
